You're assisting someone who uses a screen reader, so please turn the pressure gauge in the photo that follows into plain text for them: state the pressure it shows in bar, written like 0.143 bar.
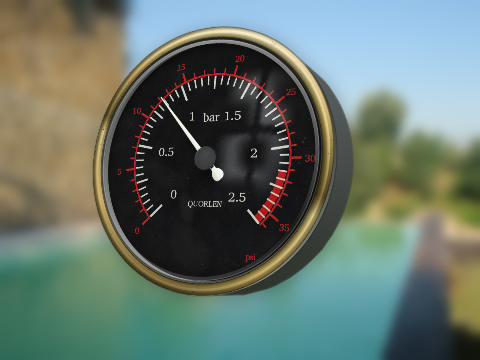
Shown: 0.85 bar
